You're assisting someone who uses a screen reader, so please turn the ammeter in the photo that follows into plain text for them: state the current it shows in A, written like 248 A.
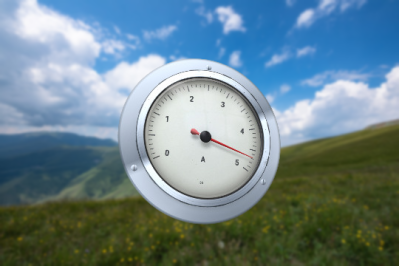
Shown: 4.7 A
